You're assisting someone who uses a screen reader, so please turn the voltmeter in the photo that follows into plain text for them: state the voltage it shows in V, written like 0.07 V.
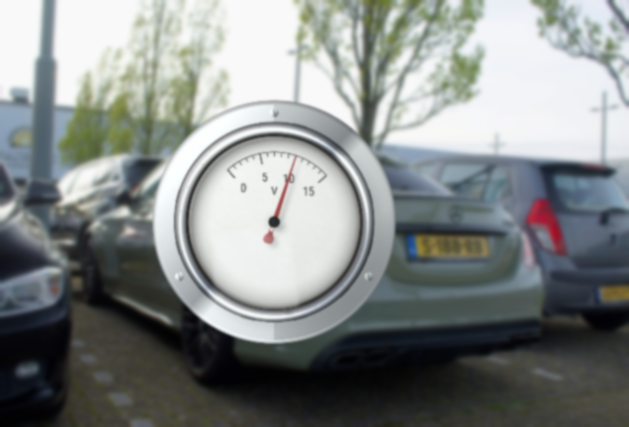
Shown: 10 V
